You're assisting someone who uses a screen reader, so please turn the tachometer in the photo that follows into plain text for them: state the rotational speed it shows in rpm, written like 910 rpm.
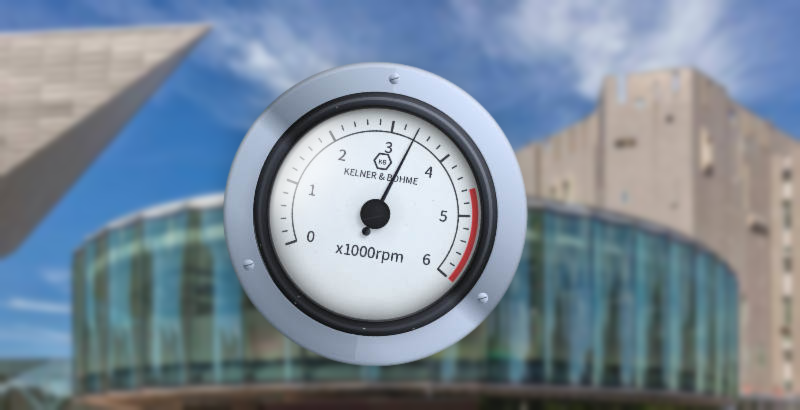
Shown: 3400 rpm
